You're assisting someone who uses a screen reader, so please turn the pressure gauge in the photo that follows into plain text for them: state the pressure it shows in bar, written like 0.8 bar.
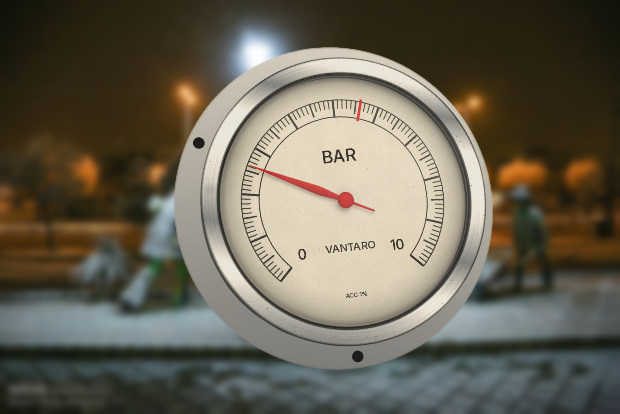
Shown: 2.6 bar
